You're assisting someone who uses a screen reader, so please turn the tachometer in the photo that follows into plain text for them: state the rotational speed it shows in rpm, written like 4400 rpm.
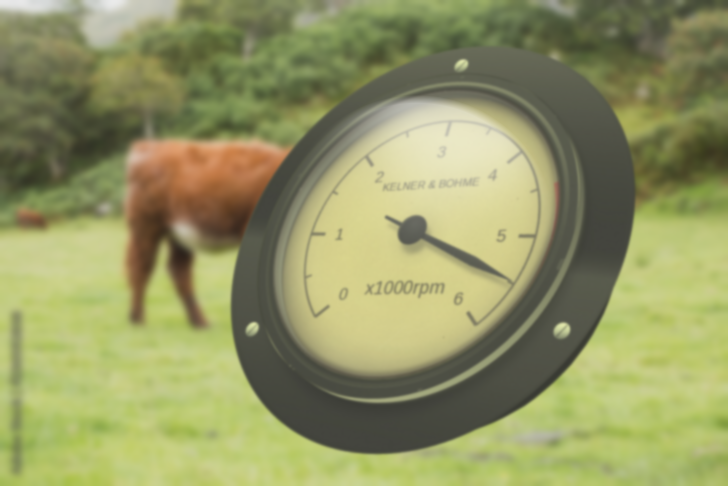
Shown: 5500 rpm
